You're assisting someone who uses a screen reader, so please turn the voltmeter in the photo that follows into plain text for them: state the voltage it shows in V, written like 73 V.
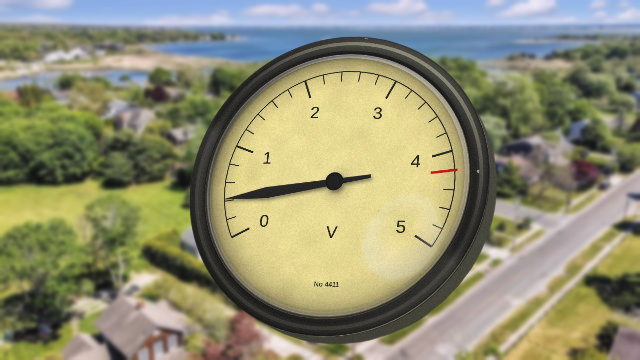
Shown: 0.4 V
